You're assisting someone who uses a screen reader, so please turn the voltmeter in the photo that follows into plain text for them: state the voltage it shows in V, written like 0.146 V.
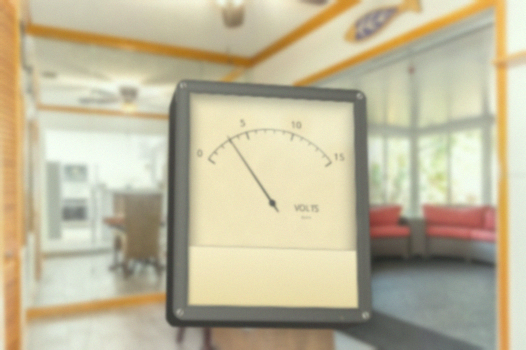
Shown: 3 V
